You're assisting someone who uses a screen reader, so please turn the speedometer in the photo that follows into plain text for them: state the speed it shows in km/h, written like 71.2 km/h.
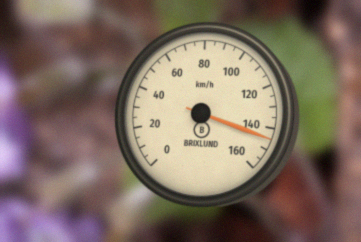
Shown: 145 km/h
